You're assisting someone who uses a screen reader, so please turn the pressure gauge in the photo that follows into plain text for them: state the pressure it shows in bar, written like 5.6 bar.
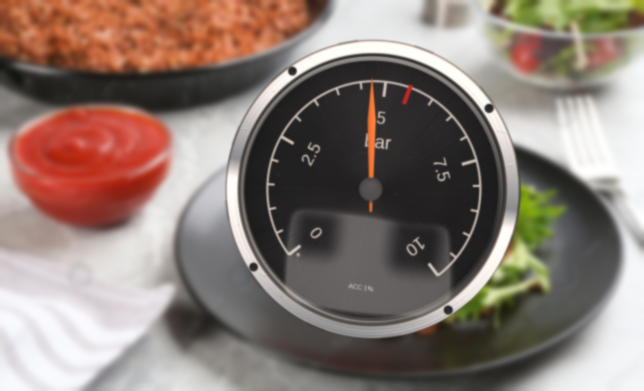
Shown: 4.75 bar
